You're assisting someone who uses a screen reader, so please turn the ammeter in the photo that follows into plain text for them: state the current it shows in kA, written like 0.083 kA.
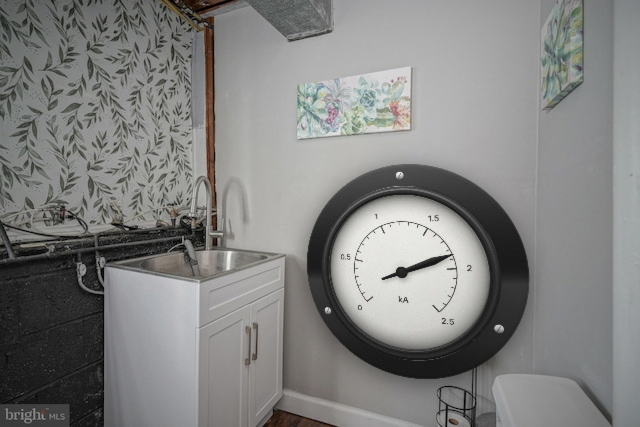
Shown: 1.85 kA
